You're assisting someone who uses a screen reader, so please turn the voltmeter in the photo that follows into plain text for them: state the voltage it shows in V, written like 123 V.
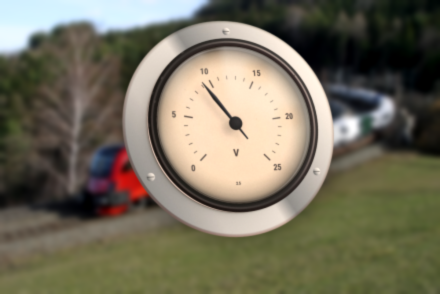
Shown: 9 V
